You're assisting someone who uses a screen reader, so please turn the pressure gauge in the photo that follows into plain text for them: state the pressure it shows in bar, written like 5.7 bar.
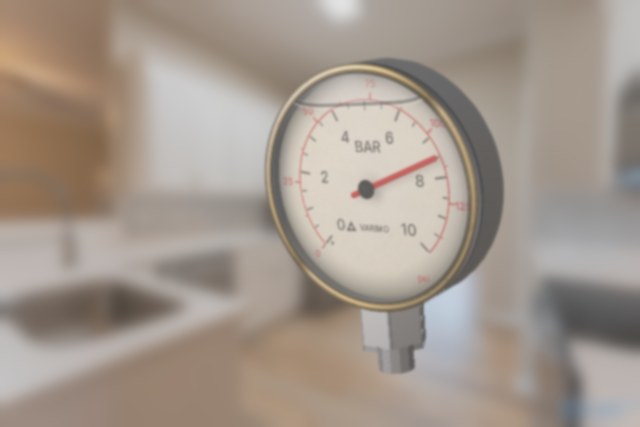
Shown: 7.5 bar
